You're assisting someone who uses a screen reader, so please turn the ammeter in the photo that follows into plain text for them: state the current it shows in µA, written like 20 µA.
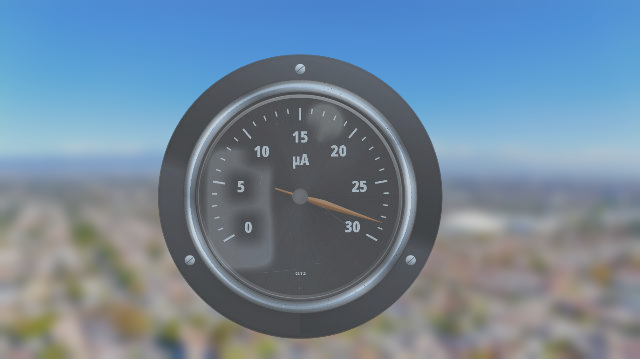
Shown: 28.5 µA
